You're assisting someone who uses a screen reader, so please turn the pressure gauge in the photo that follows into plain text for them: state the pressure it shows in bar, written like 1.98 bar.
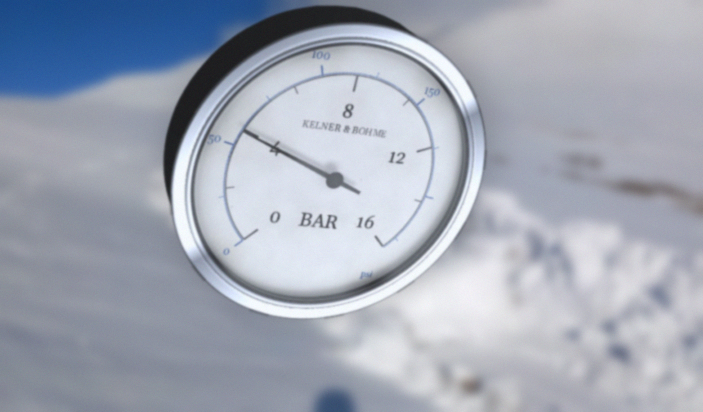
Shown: 4 bar
